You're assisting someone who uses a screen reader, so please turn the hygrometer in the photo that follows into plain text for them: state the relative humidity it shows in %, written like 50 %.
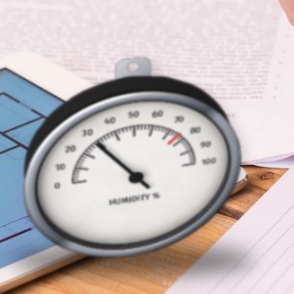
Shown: 30 %
